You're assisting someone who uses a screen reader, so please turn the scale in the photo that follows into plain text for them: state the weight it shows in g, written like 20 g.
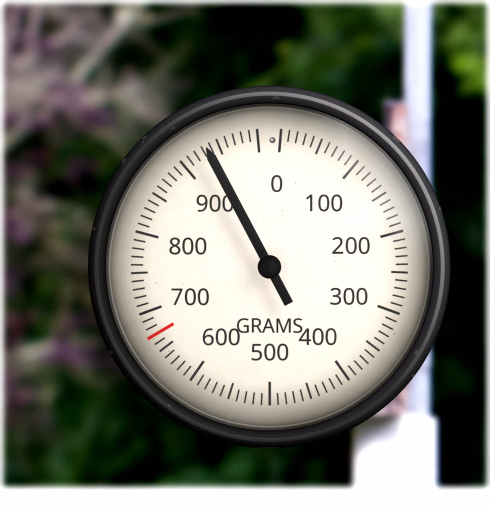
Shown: 935 g
